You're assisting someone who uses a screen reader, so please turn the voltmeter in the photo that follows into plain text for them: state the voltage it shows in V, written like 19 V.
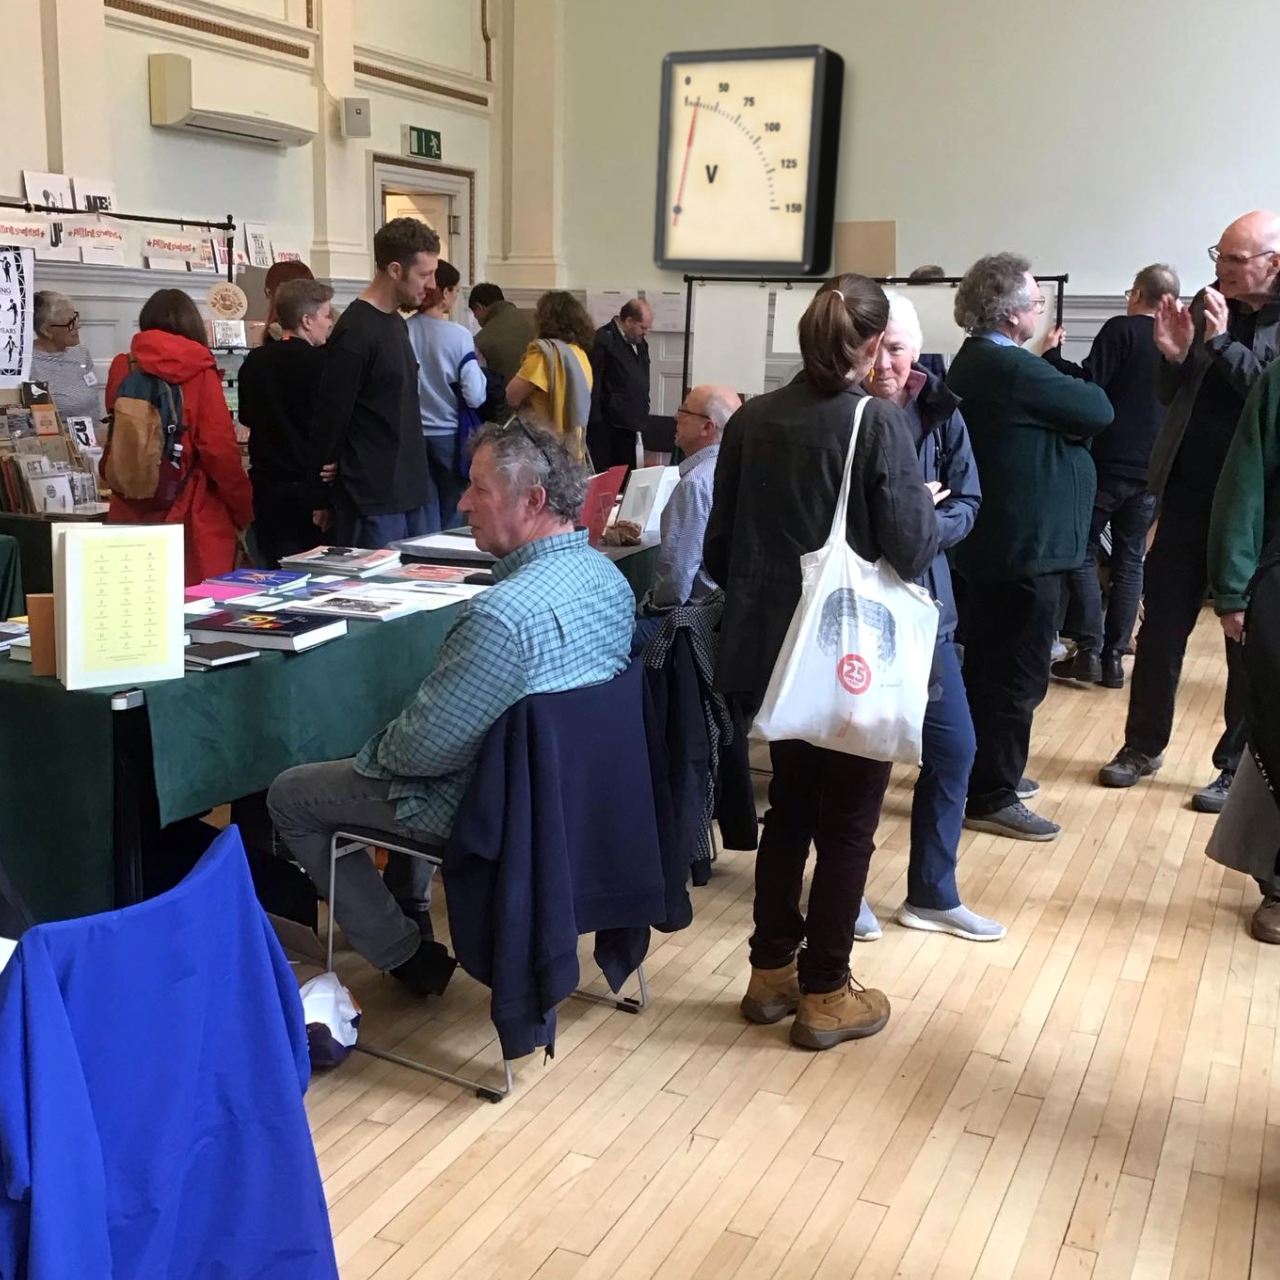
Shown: 25 V
